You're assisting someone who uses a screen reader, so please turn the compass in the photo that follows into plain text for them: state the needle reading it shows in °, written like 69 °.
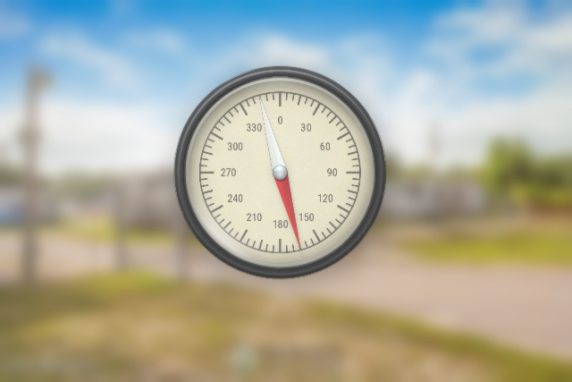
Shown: 165 °
